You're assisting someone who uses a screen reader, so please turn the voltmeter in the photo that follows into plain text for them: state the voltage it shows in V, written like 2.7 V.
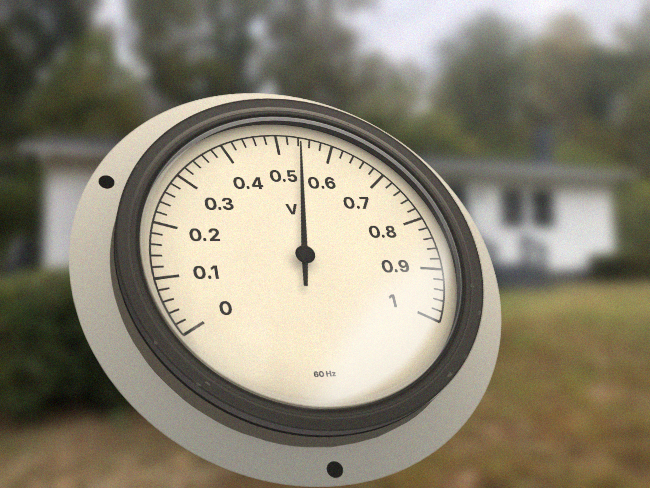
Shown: 0.54 V
